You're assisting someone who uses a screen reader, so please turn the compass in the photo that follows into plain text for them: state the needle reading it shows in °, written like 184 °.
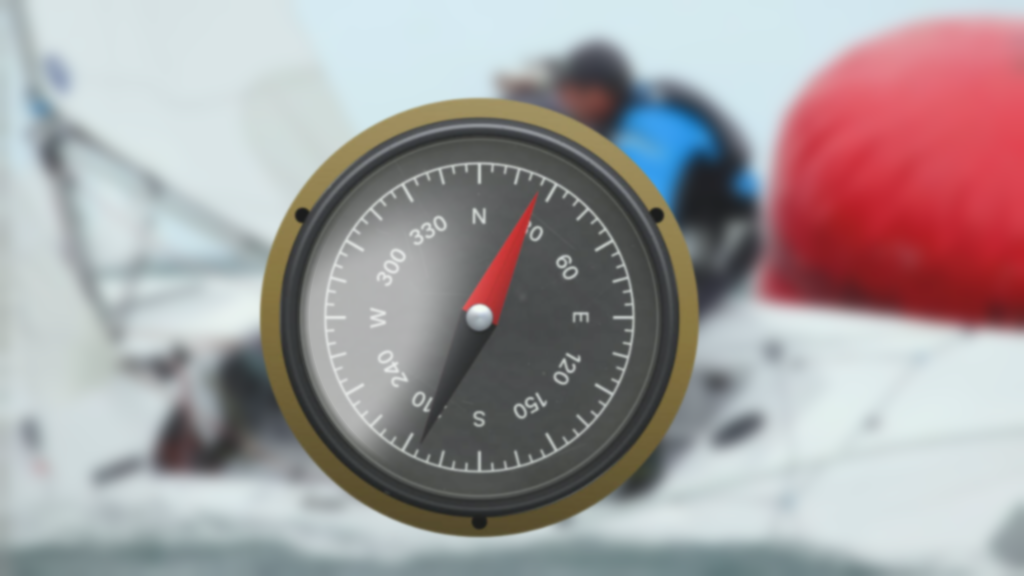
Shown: 25 °
